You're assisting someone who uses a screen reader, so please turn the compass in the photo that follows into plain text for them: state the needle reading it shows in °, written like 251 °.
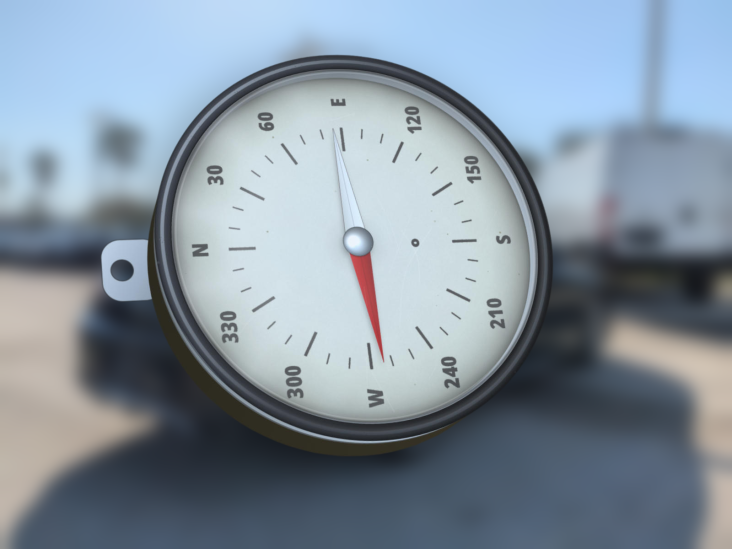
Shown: 265 °
